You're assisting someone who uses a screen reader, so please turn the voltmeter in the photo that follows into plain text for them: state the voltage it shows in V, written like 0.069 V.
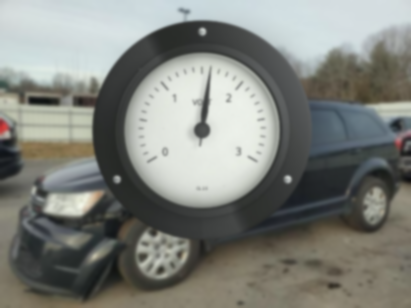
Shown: 1.6 V
